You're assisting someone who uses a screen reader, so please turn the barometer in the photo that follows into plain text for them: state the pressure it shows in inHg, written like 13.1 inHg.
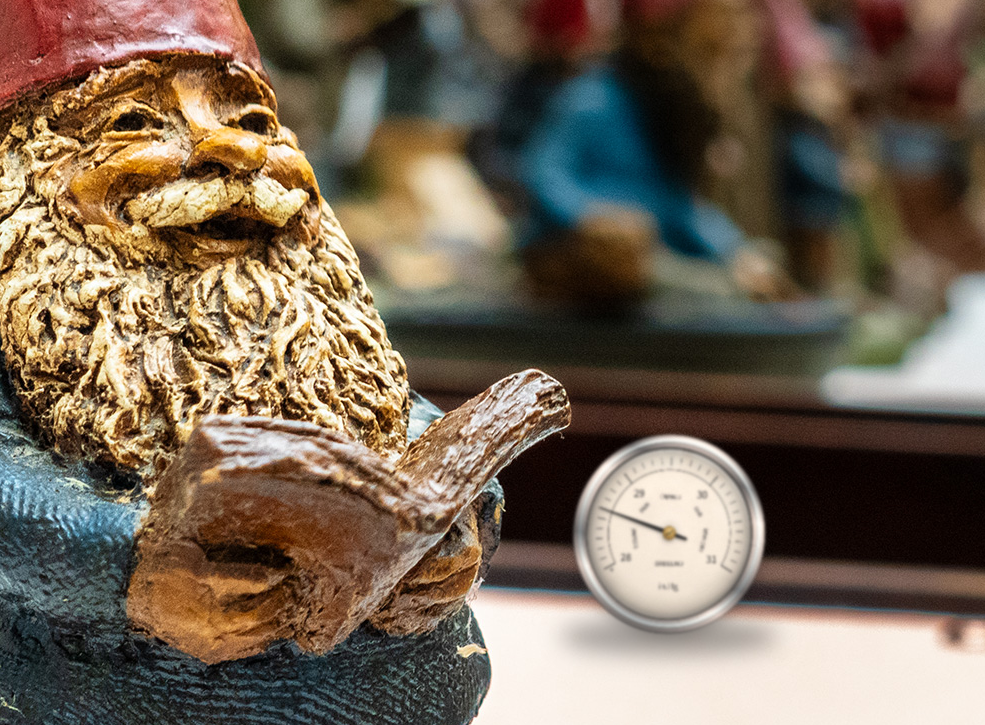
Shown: 28.6 inHg
